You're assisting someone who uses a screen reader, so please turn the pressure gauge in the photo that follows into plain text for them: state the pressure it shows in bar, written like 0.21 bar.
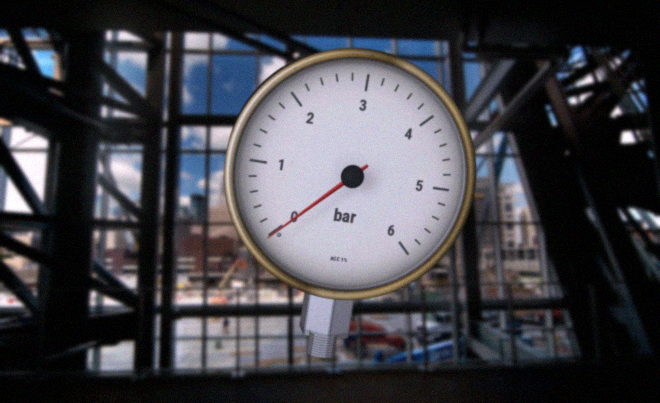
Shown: 0 bar
